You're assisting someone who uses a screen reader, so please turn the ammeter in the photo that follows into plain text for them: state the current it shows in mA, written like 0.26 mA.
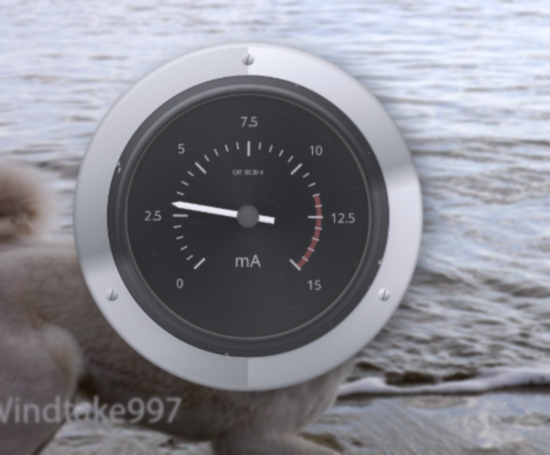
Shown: 3 mA
